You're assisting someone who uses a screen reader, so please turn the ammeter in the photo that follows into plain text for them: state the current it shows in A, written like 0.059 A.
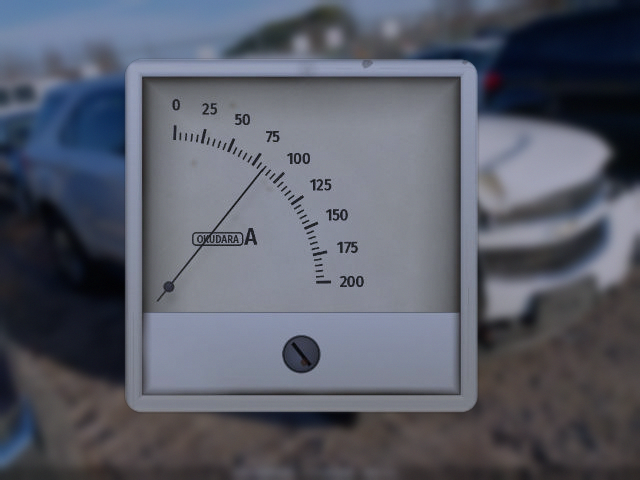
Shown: 85 A
